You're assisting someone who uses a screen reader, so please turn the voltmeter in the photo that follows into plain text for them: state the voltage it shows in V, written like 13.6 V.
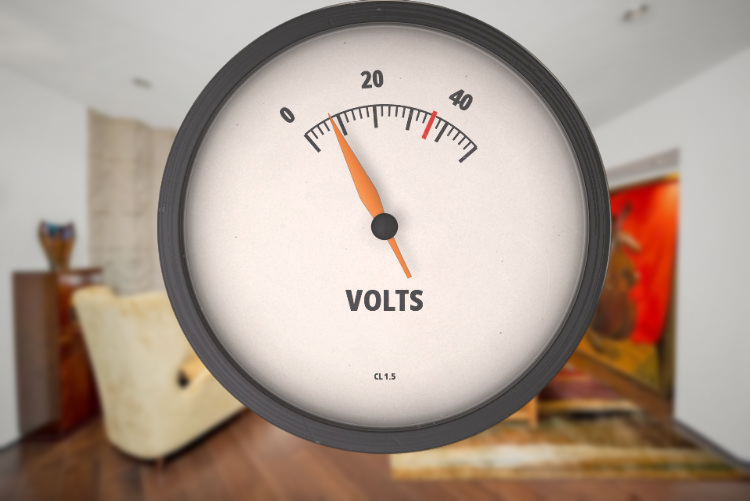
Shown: 8 V
